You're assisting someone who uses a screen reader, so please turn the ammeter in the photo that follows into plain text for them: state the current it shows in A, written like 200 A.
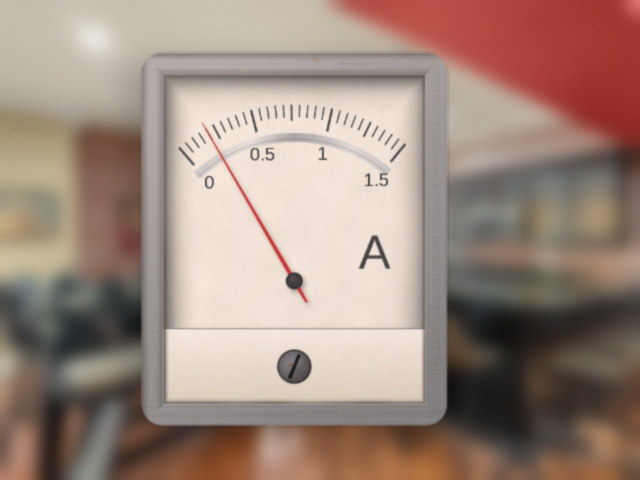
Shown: 0.2 A
